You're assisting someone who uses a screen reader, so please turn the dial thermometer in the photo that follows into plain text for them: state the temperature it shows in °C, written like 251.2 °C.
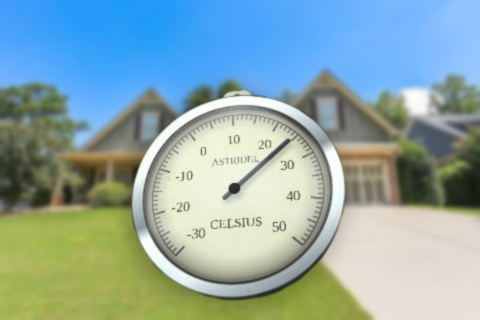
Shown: 25 °C
